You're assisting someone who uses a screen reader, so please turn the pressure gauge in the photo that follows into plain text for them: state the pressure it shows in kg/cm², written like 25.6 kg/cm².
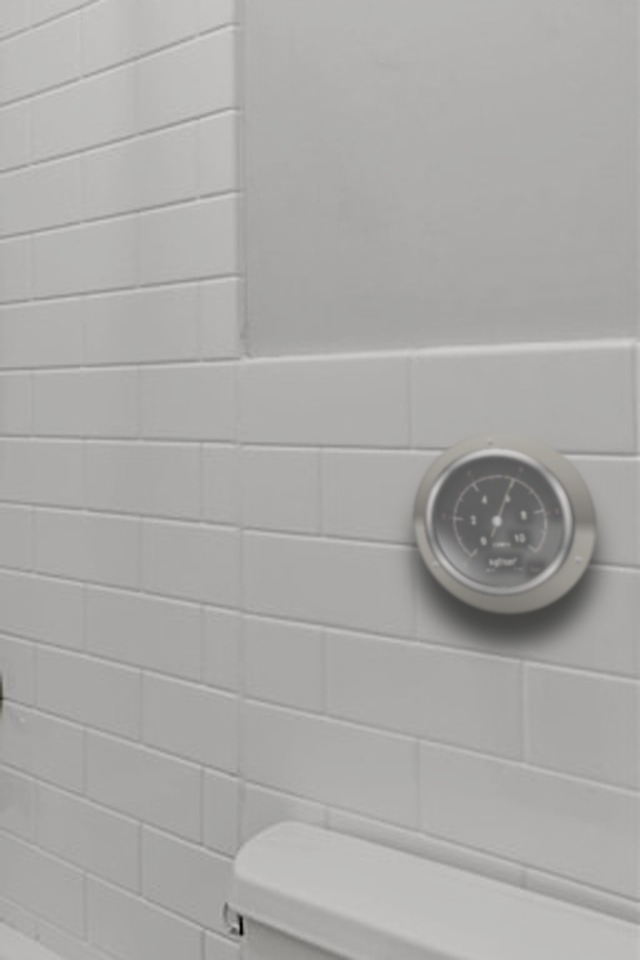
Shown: 6 kg/cm²
